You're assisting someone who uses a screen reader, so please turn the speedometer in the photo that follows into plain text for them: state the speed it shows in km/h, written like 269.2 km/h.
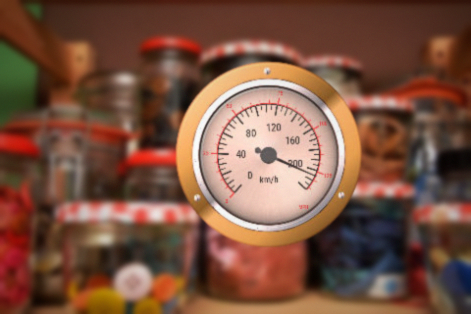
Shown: 205 km/h
